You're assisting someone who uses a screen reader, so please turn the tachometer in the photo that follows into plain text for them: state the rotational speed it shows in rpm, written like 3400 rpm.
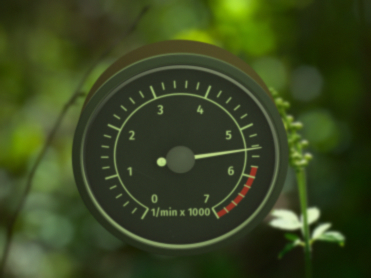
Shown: 5400 rpm
